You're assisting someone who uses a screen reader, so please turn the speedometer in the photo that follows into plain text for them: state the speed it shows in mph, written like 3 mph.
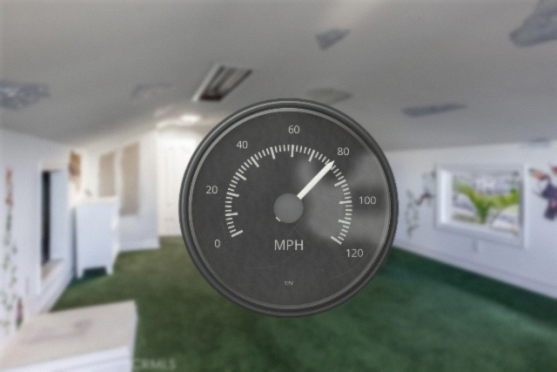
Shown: 80 mph
